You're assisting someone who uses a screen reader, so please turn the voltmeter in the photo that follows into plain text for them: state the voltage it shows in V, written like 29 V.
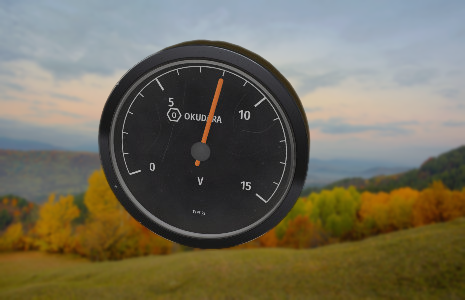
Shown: 8 V
